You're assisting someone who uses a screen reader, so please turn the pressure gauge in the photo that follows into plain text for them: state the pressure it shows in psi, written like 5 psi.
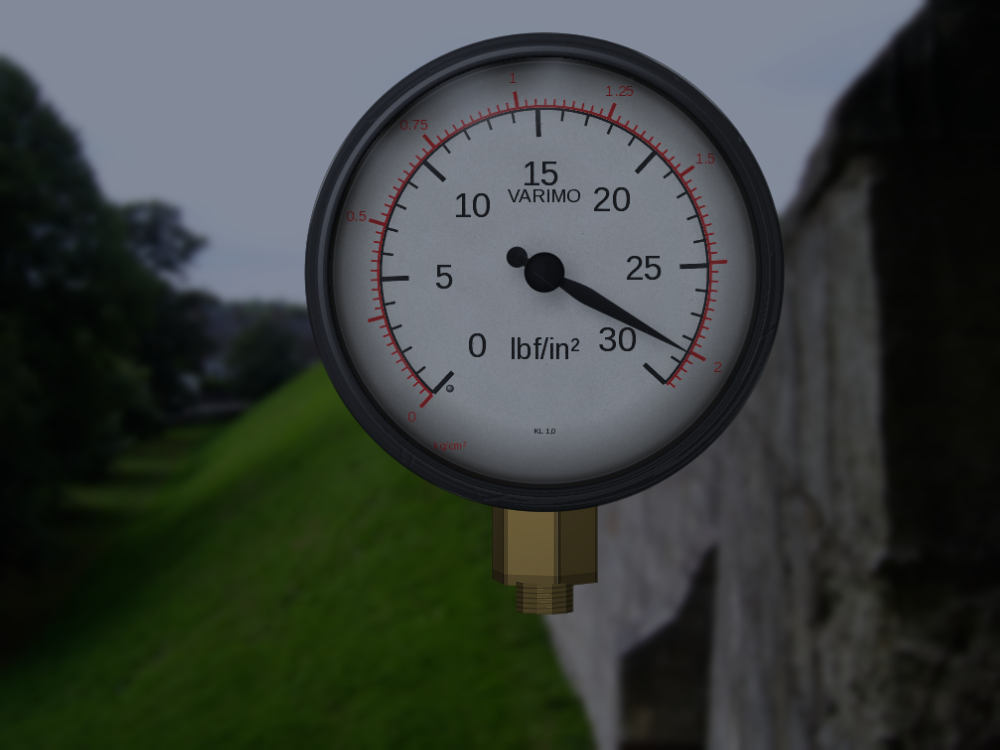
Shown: 28.5 psi
